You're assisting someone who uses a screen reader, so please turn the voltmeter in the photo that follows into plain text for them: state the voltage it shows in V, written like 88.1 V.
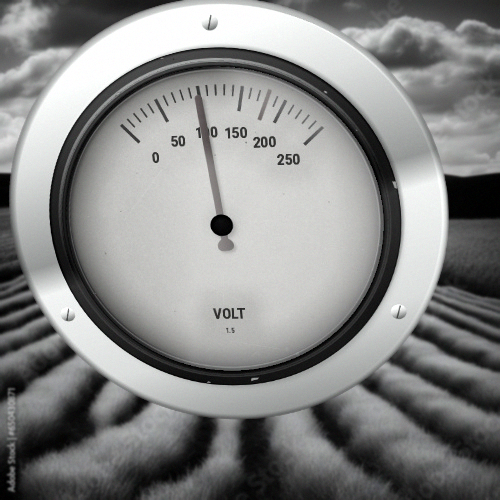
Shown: 100 V
